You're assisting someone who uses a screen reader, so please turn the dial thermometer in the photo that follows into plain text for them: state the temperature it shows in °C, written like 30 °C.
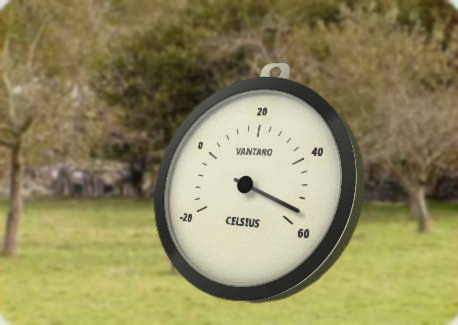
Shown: 56 °C
